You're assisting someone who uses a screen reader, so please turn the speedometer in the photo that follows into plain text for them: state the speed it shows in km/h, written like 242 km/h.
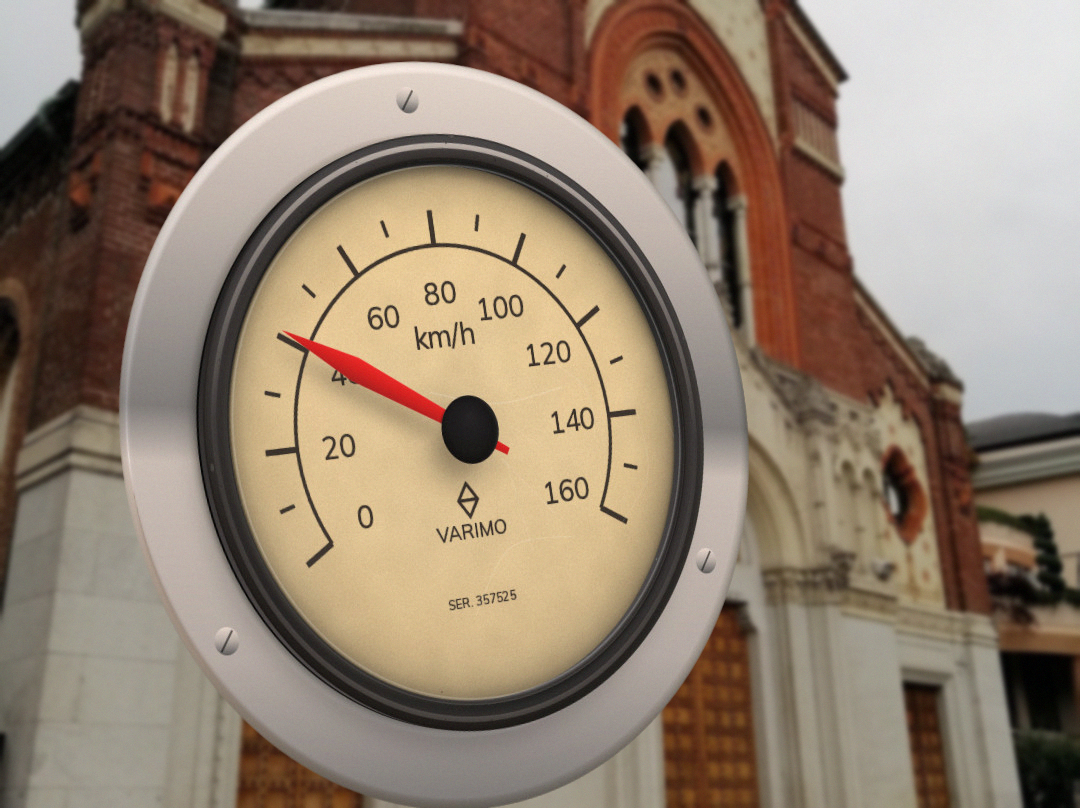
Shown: 40 km/h
